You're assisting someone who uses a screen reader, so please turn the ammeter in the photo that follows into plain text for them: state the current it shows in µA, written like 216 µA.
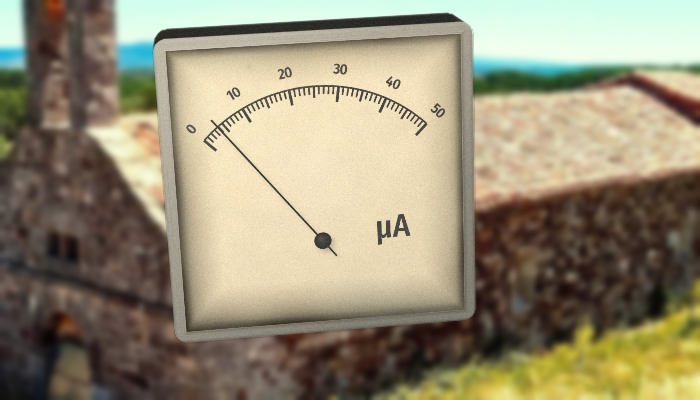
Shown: 4 µA
